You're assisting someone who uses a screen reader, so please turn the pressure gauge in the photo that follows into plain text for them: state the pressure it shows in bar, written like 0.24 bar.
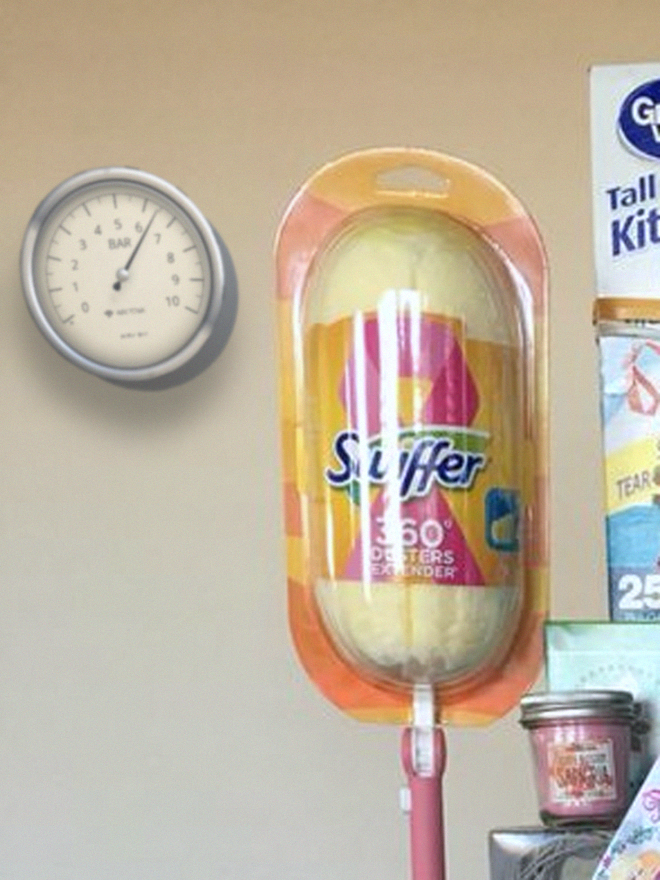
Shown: 6.5 bar
